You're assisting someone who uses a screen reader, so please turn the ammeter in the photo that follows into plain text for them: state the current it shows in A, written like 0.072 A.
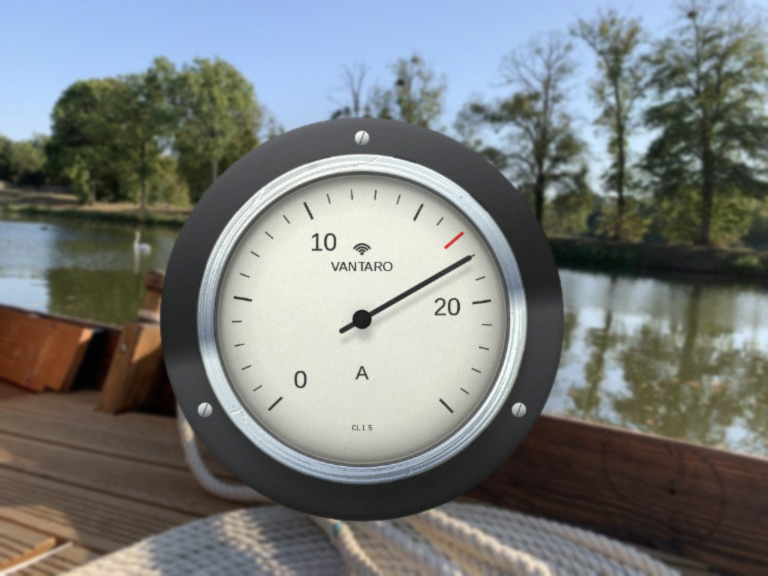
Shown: 18 A
